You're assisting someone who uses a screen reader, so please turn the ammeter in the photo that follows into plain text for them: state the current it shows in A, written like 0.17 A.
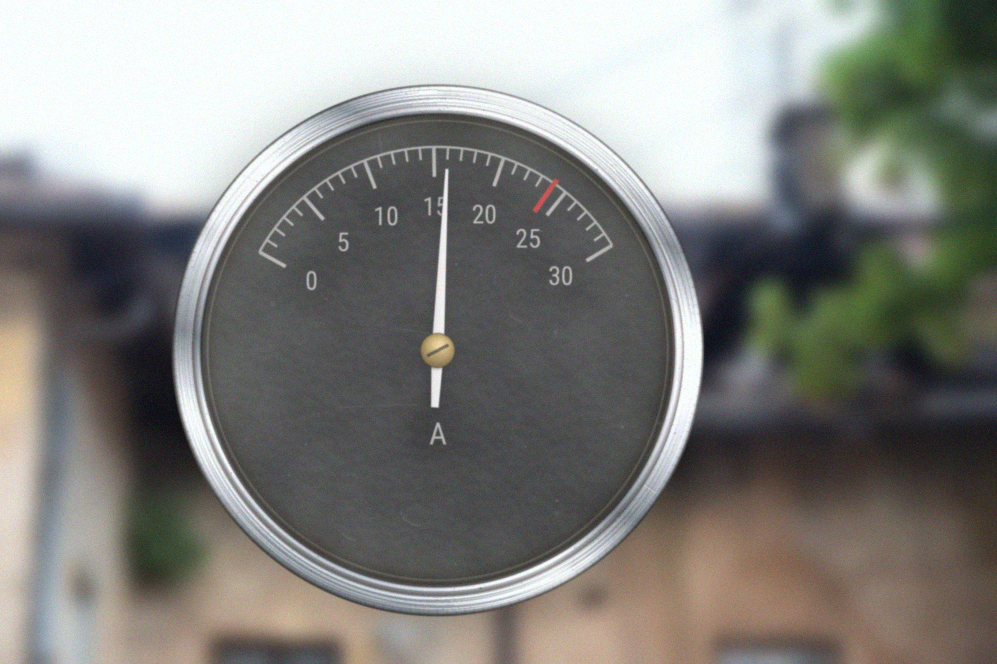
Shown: 16 A
